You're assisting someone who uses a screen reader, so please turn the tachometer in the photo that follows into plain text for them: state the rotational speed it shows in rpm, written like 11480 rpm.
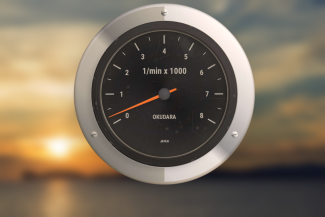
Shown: 250 rpm
